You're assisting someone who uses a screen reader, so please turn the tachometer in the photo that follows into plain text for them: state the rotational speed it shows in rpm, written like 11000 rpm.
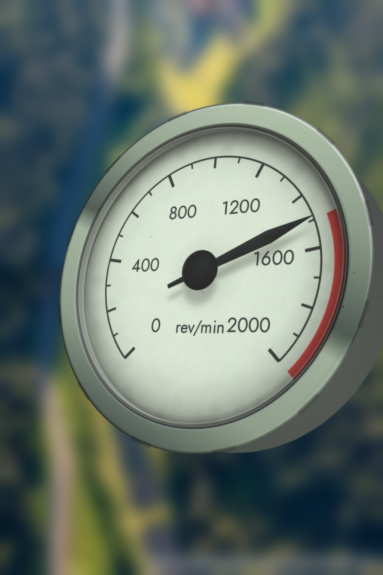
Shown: 1500 rpm
